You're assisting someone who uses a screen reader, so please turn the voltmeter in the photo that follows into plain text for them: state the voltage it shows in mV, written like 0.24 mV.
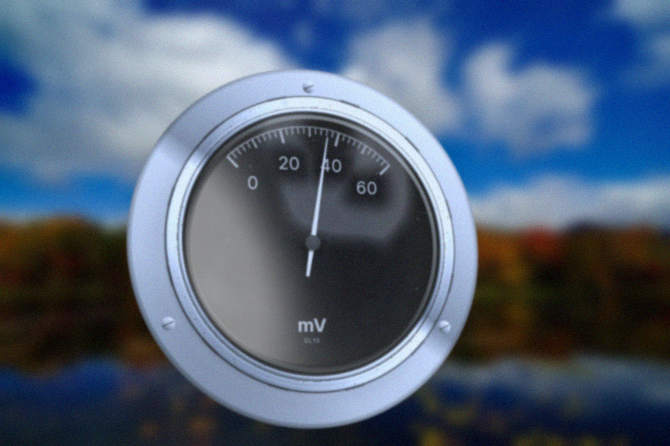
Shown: 36 mV
